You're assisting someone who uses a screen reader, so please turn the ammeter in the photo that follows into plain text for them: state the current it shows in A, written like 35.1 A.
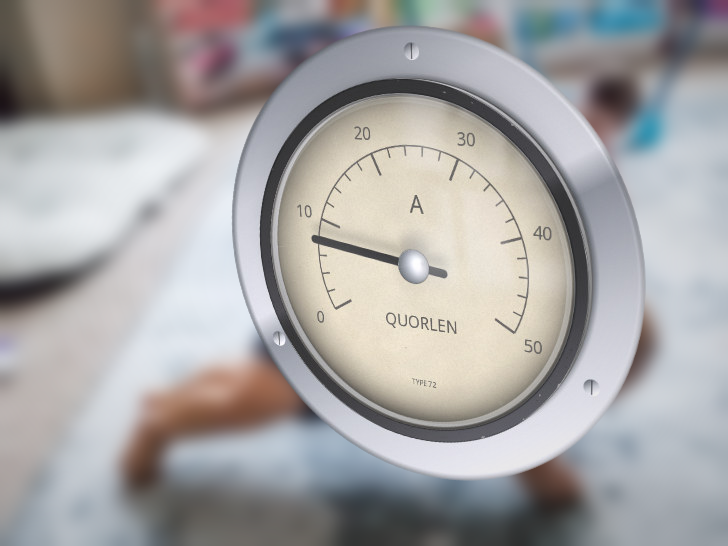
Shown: 8 A
